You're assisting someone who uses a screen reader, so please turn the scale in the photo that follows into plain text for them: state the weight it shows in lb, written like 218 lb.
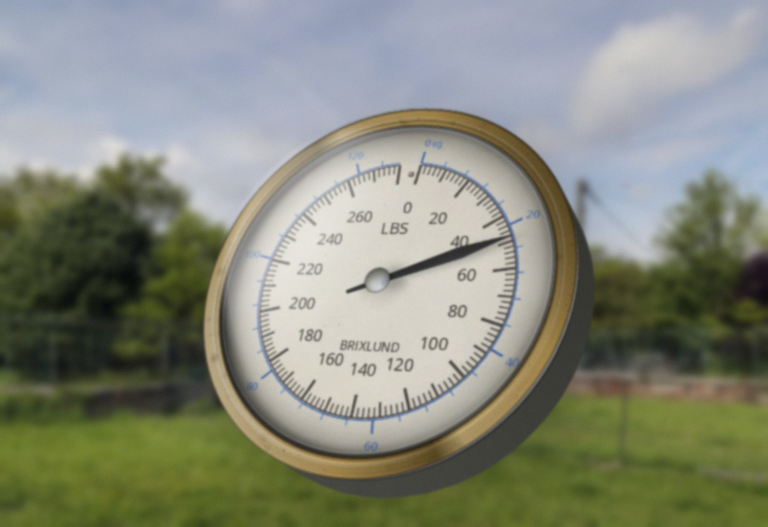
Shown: 50 lb
